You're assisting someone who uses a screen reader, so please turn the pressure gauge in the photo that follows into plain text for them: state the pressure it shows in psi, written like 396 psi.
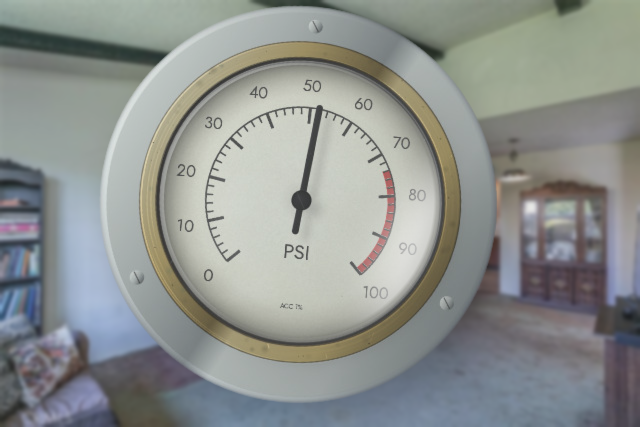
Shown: 52 psi
